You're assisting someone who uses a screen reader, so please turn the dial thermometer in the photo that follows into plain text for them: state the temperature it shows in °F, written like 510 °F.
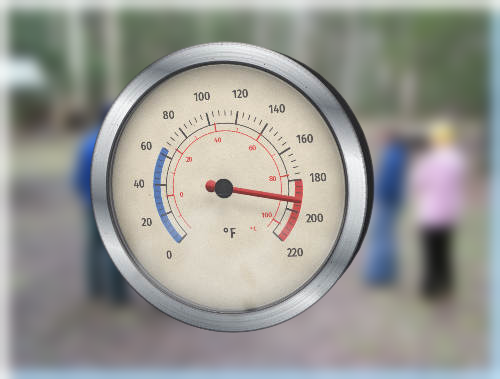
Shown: 192 °F
